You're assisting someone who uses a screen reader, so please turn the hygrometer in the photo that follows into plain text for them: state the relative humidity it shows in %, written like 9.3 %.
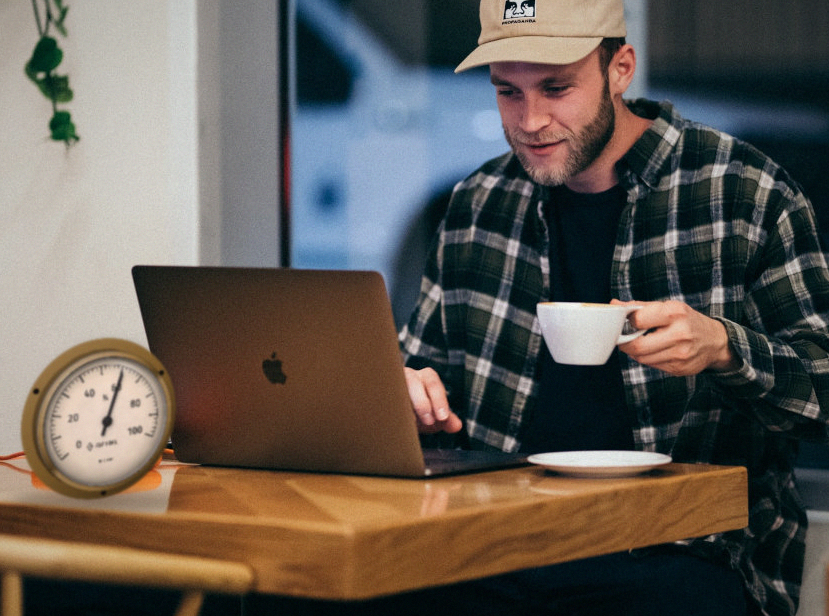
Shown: 60 %
